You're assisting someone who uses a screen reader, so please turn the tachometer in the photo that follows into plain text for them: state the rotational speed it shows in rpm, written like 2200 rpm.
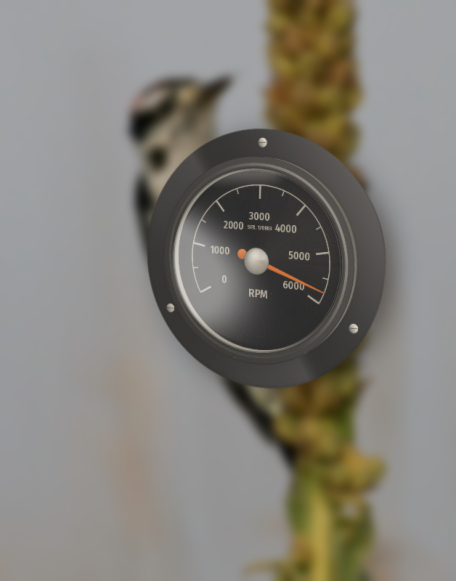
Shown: 5750 rpm
